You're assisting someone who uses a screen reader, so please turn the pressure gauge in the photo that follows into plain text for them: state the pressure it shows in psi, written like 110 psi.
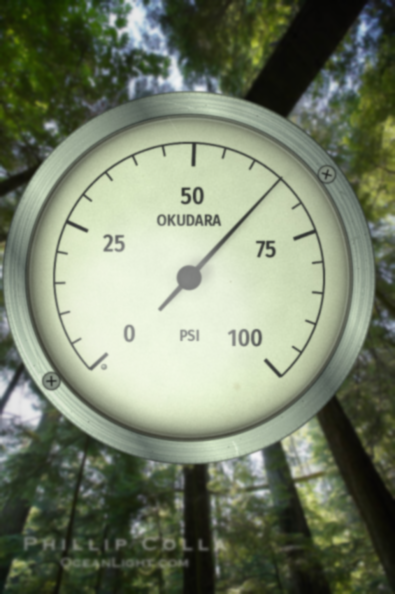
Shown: 65 psi
